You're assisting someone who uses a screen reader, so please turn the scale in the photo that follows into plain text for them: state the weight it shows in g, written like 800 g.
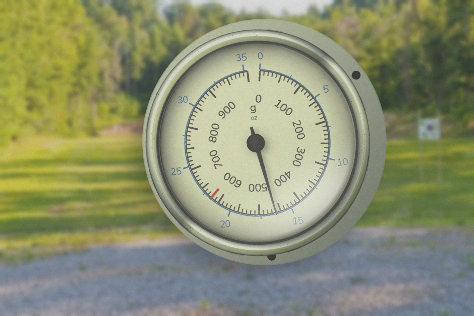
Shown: 460 g
